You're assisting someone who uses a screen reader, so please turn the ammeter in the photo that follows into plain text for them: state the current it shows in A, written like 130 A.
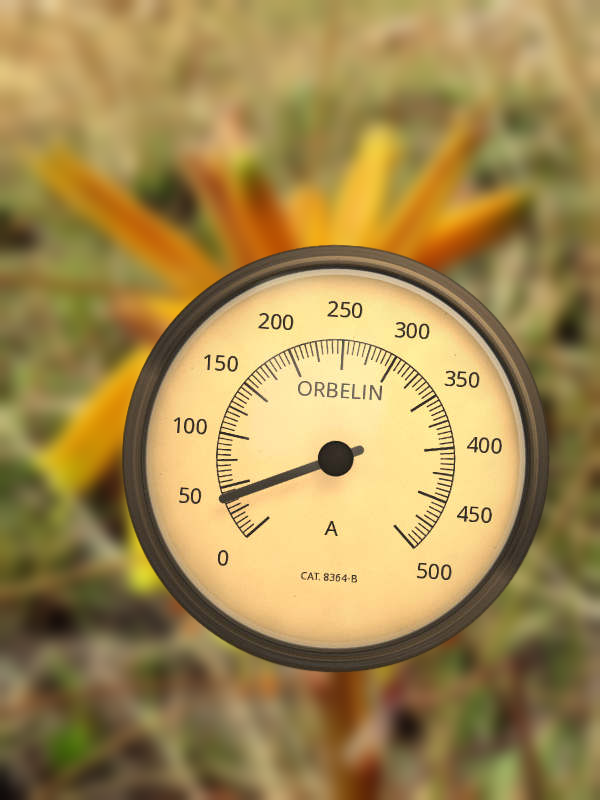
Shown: 40 A
